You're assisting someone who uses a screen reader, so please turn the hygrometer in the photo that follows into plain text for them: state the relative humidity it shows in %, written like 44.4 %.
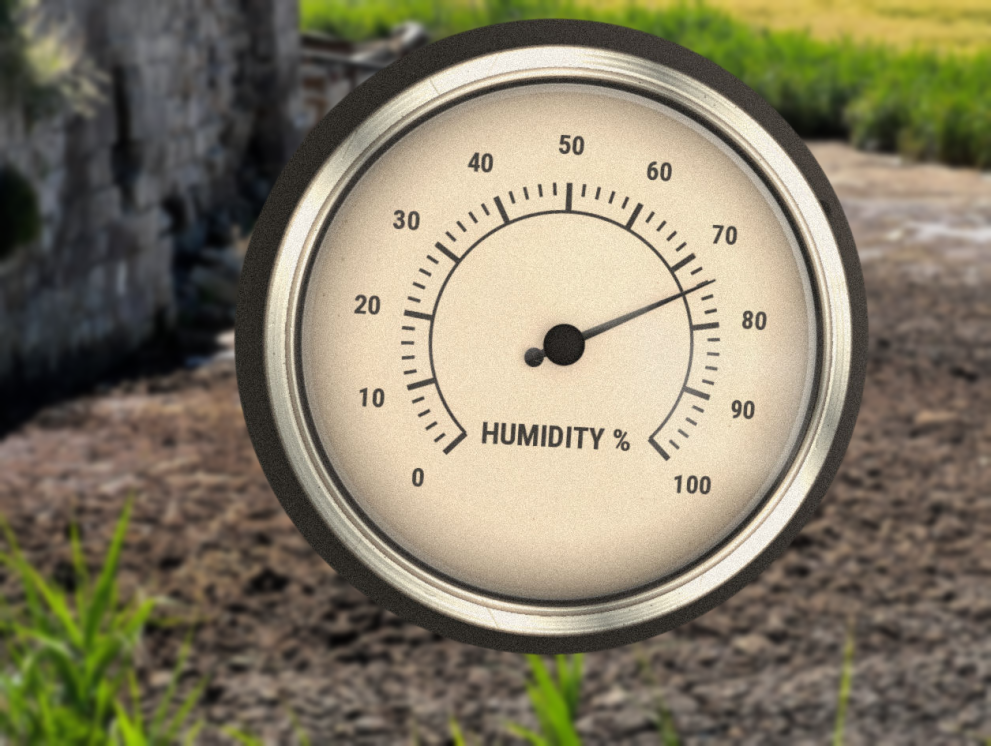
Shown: 74 %
